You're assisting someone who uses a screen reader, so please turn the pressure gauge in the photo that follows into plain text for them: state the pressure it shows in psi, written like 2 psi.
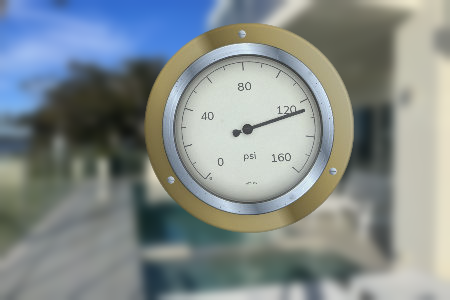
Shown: 125 psi
